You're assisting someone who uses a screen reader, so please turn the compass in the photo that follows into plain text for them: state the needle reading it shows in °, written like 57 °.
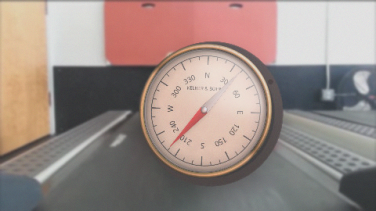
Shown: 220 °
